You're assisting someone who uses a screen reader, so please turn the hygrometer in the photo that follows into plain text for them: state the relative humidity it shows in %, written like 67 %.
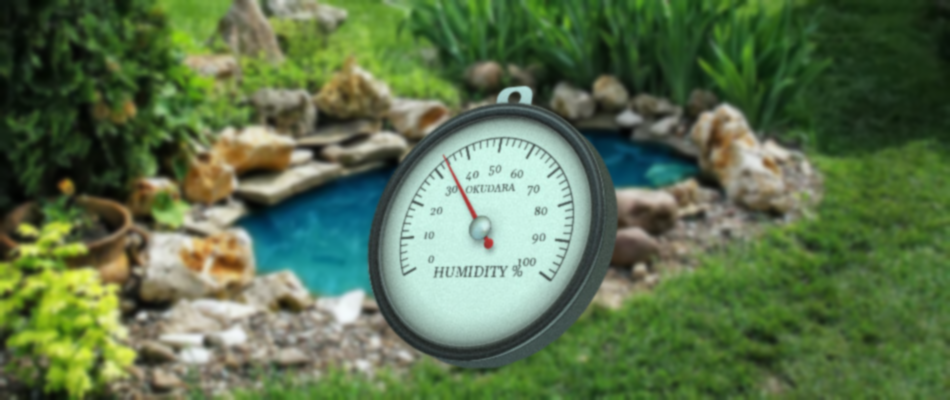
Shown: 34 %
